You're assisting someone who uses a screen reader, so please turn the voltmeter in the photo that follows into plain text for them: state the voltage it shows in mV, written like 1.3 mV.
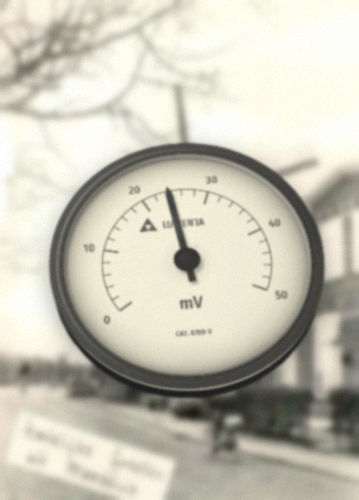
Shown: 24 mV
